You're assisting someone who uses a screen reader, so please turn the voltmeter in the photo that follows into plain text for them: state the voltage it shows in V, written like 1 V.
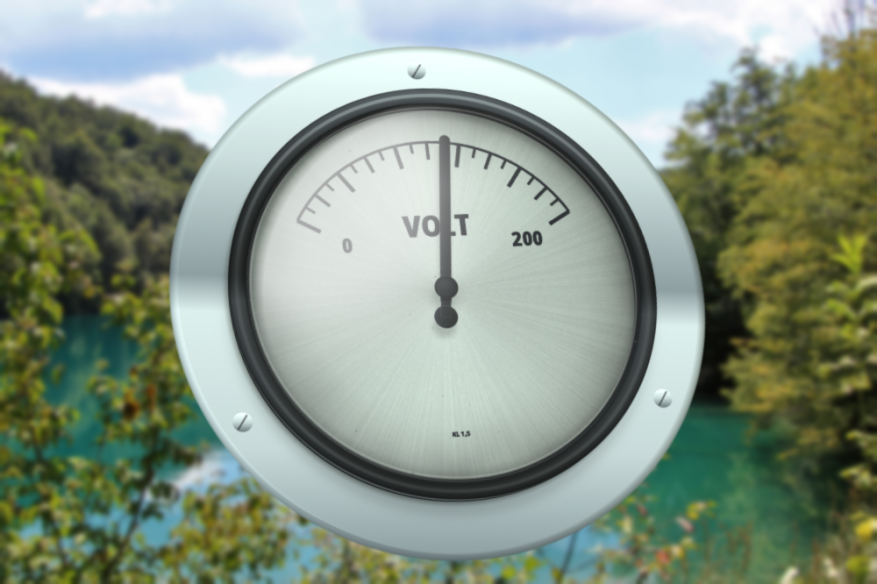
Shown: 110 V
